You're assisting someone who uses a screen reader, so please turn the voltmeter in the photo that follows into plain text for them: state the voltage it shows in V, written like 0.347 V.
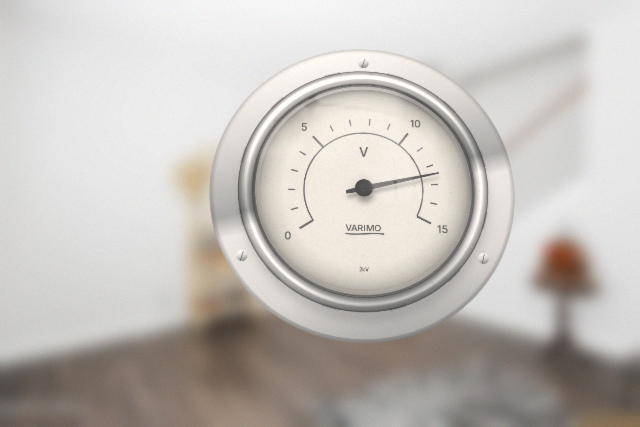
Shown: 12.5 V
